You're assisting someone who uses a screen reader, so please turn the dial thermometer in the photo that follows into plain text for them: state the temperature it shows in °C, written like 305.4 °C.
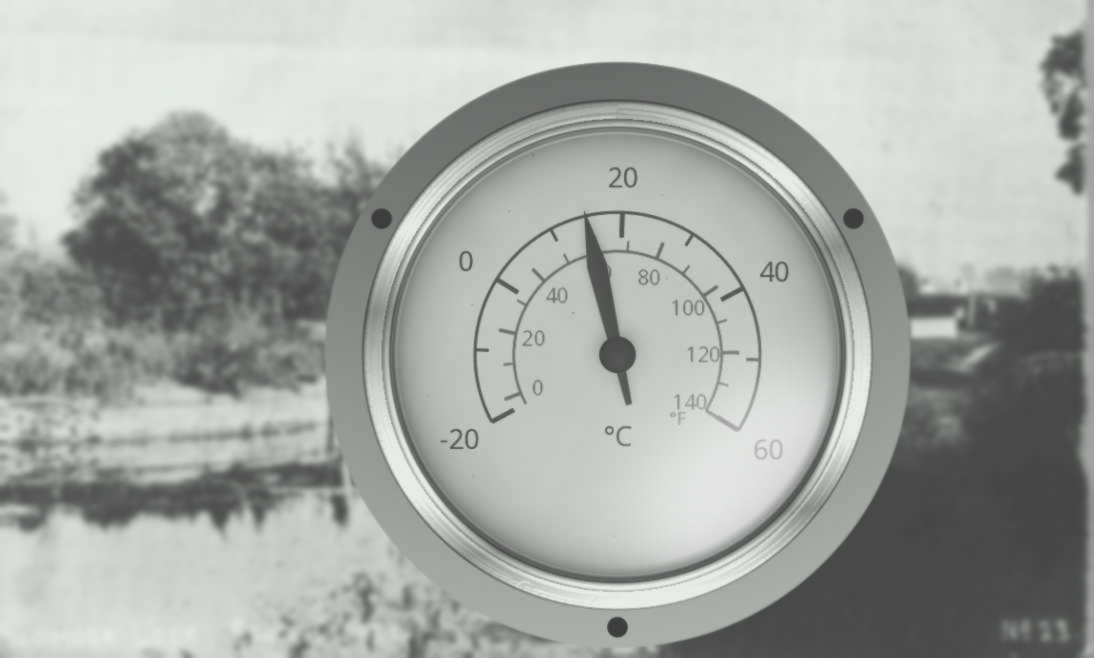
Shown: 15 °C
